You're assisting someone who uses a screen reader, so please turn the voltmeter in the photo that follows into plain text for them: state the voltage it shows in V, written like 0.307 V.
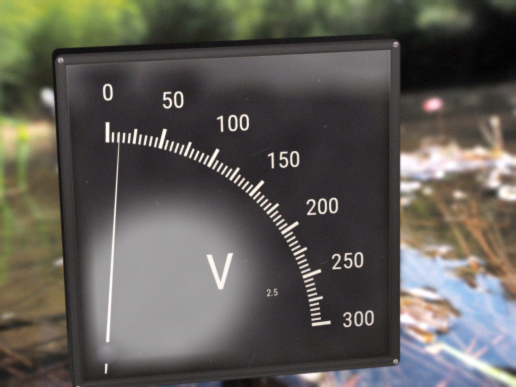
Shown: 10 V
